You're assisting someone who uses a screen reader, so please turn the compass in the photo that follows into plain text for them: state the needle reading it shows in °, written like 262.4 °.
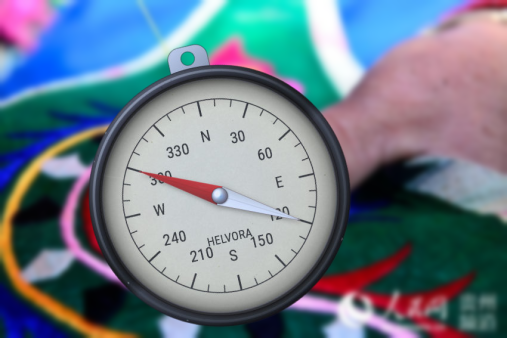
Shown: 300 °
